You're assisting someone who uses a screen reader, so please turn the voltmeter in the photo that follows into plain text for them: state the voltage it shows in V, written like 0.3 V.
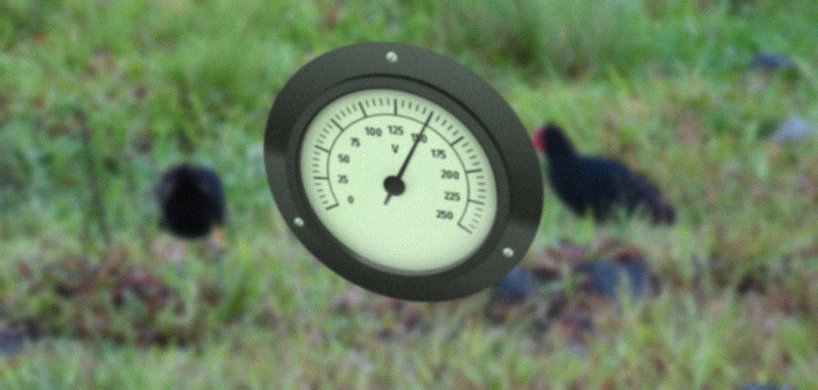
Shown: 150 V
